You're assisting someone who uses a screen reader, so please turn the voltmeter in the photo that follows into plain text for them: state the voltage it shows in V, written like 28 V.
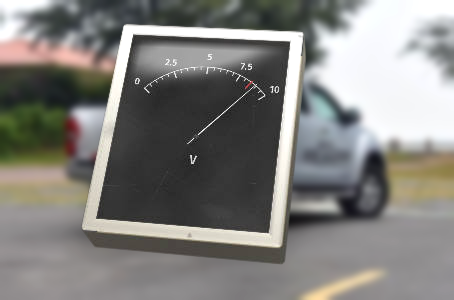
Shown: 9 V
